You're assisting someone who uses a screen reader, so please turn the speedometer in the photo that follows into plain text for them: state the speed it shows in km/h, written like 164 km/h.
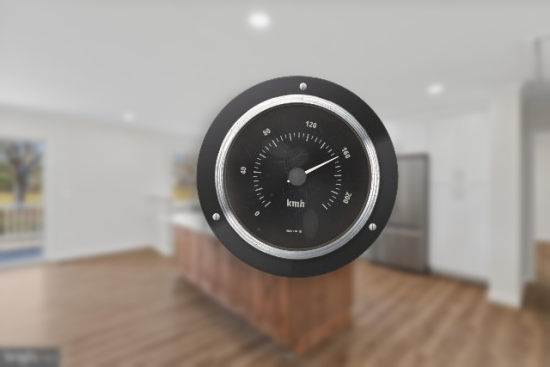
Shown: 160 km/h
